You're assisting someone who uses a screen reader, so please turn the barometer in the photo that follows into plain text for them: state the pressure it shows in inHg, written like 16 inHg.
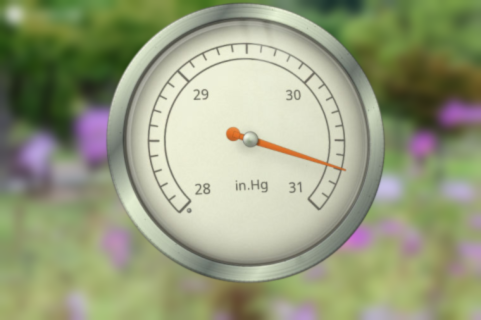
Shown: 30.7 inHg
